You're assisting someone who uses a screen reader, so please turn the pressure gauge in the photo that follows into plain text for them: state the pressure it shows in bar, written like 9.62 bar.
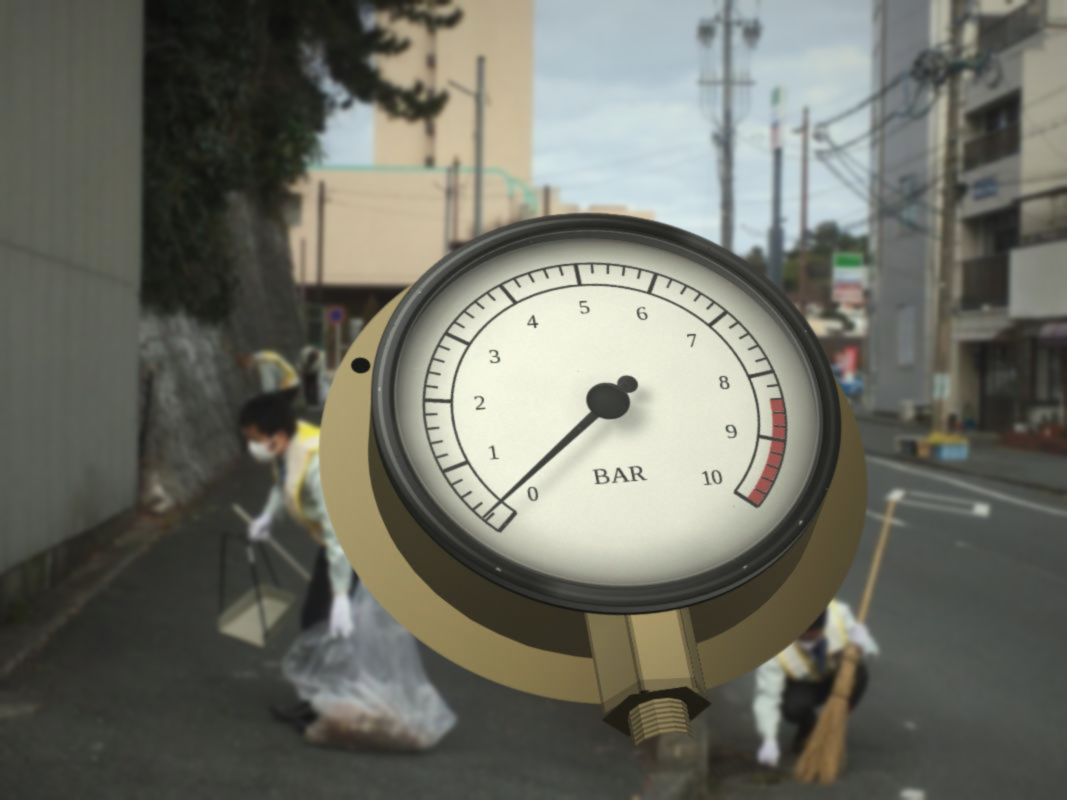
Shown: 0.2 bar
